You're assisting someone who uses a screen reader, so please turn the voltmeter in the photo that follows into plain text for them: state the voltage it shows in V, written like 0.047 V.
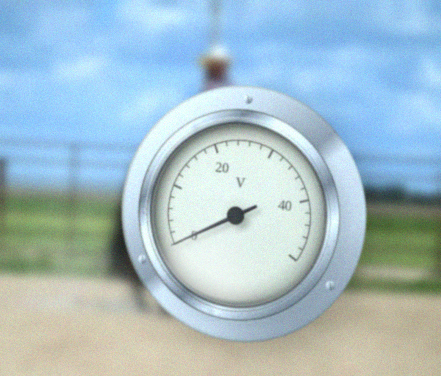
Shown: 0 V
